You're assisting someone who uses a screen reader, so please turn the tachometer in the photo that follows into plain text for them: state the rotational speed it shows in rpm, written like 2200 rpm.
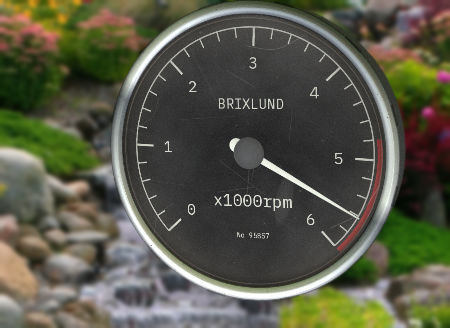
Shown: 5600 rpm
